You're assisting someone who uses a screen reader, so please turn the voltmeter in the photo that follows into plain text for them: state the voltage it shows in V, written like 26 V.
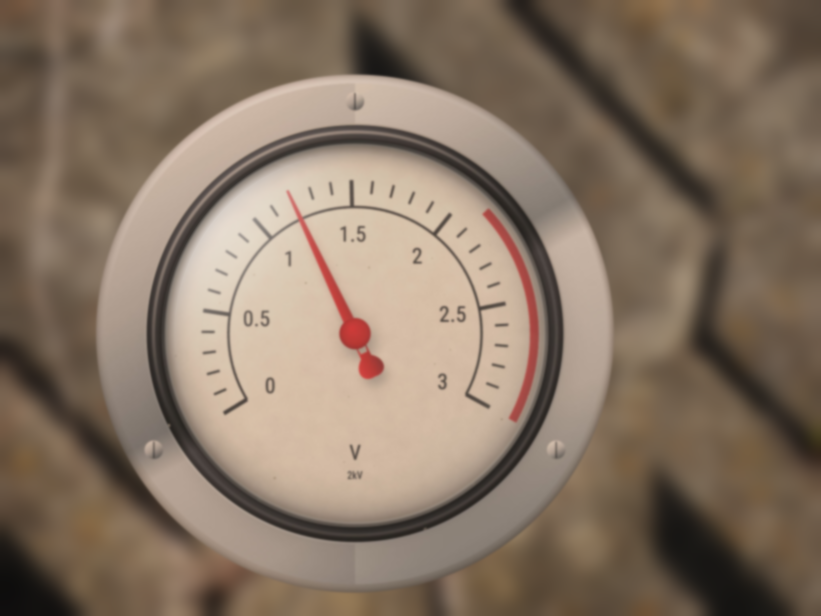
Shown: 1.2 V
